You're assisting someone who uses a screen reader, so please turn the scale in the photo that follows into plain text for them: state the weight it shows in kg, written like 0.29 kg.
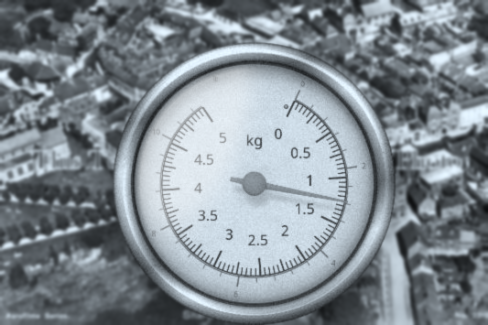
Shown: 1.25 kg
